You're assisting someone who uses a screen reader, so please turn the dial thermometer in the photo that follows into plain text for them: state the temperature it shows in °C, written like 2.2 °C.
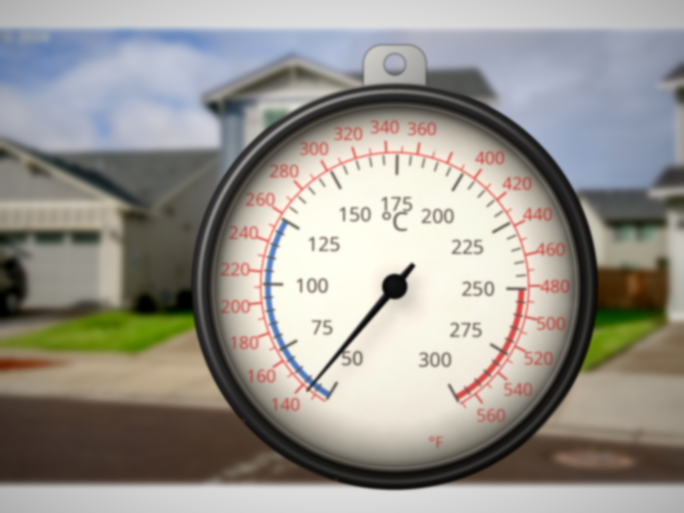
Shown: 57.5 °C
